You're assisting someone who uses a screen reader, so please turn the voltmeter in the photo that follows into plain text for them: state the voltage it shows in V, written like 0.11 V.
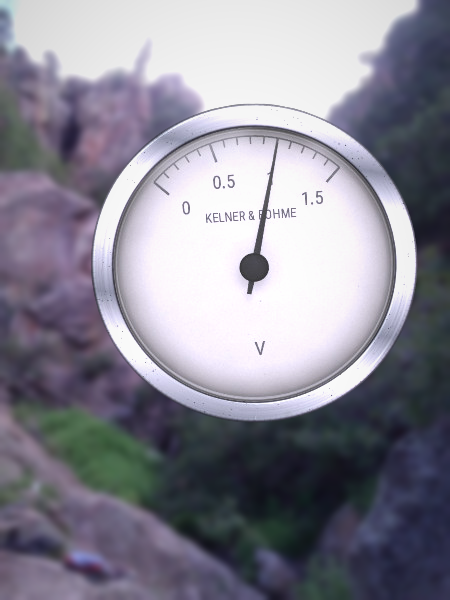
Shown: 1 V
